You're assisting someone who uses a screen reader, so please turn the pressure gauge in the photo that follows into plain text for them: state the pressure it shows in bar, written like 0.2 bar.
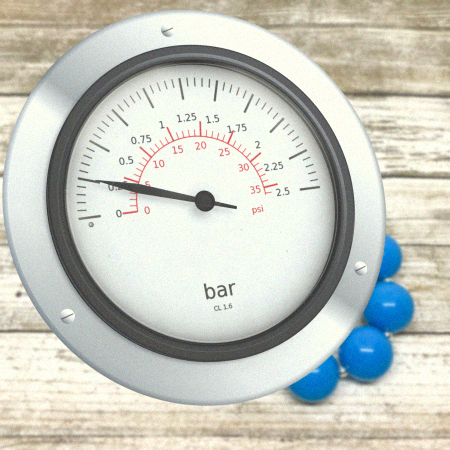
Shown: 0.25 bar
